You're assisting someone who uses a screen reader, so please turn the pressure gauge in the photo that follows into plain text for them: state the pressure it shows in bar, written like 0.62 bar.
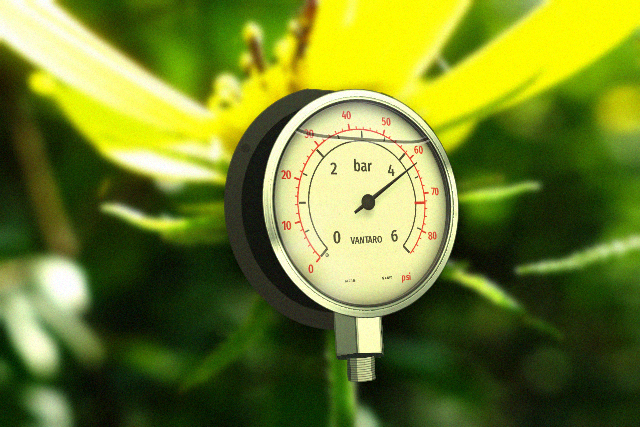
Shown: 4.25 bar
